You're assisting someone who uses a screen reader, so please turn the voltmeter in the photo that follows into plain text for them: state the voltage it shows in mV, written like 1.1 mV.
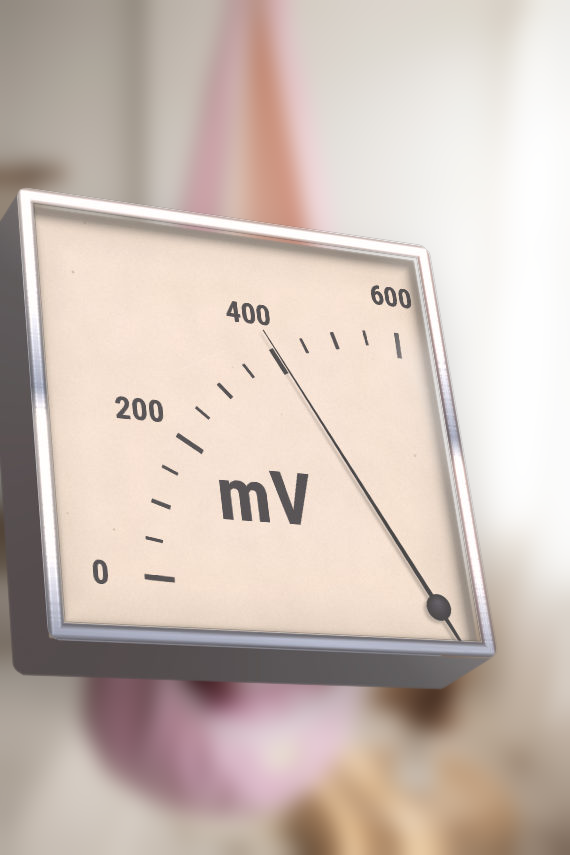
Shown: 400 mV
